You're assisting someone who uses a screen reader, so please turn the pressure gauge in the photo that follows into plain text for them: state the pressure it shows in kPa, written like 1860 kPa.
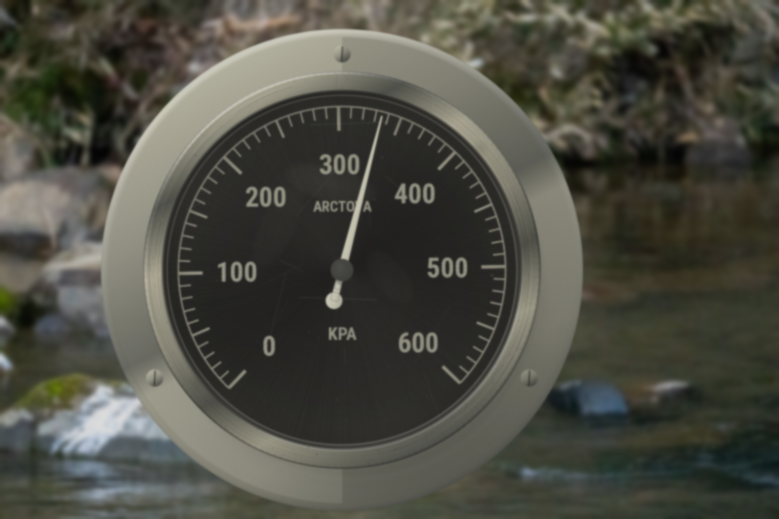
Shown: 335 kPa
